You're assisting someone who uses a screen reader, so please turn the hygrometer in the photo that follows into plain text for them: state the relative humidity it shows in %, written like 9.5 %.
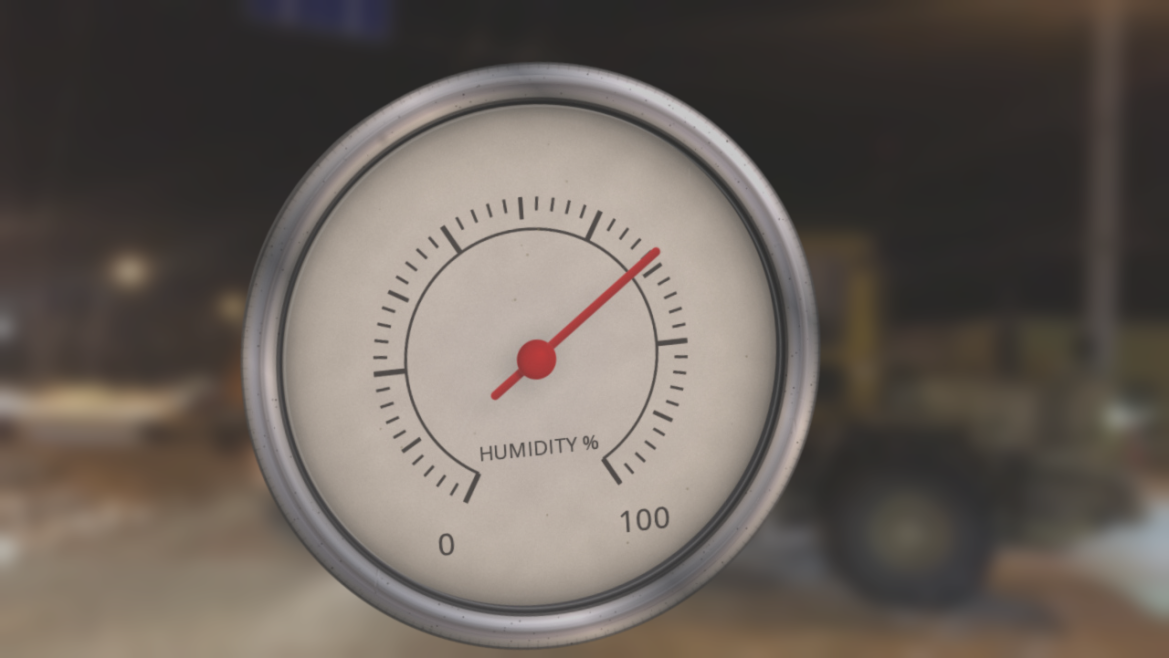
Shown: 68 %
